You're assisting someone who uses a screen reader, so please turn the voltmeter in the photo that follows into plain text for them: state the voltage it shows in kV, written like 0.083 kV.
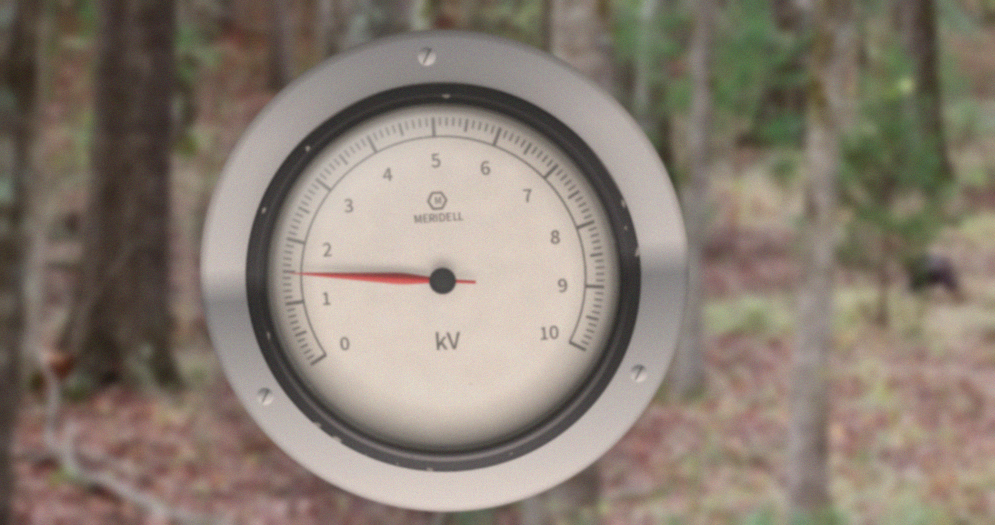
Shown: 1.5 kV
